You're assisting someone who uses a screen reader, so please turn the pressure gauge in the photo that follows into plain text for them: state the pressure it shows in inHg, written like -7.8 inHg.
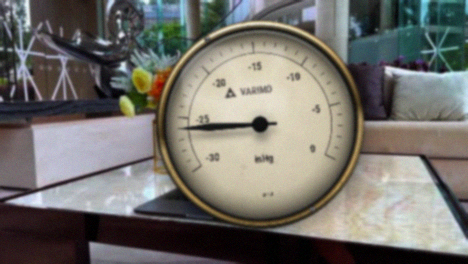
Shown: -26 inHg
